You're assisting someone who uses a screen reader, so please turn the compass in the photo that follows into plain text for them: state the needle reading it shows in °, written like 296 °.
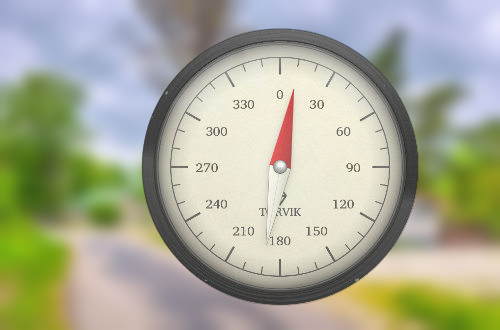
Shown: 10 °
